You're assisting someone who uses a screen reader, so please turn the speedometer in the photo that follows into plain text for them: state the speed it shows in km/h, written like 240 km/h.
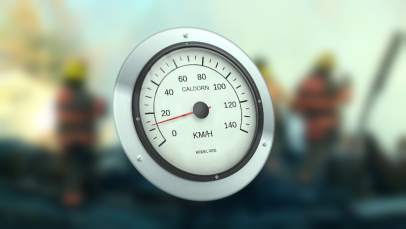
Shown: 12.5 km/h
